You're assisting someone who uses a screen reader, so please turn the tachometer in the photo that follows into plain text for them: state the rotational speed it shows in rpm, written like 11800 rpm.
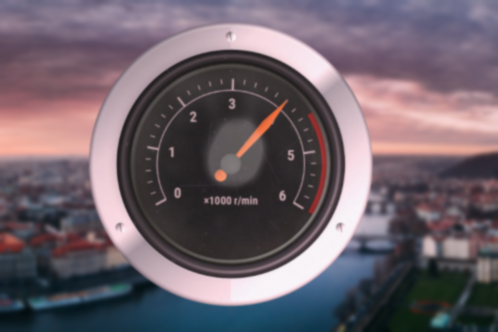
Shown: 4000 rpm
